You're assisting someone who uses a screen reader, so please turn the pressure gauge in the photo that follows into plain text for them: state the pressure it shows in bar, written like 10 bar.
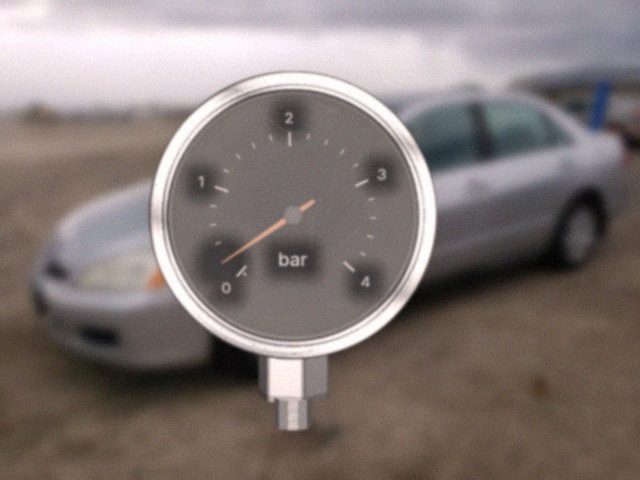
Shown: 0.2 bar
